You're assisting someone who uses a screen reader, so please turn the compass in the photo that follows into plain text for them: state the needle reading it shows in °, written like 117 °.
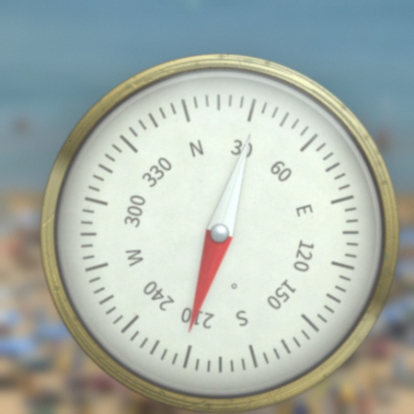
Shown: 212.5 °
